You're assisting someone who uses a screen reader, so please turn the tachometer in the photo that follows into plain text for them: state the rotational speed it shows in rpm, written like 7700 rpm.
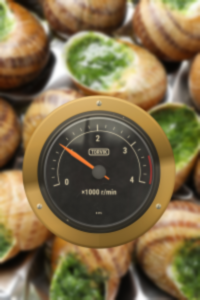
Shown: 1000 rpm
